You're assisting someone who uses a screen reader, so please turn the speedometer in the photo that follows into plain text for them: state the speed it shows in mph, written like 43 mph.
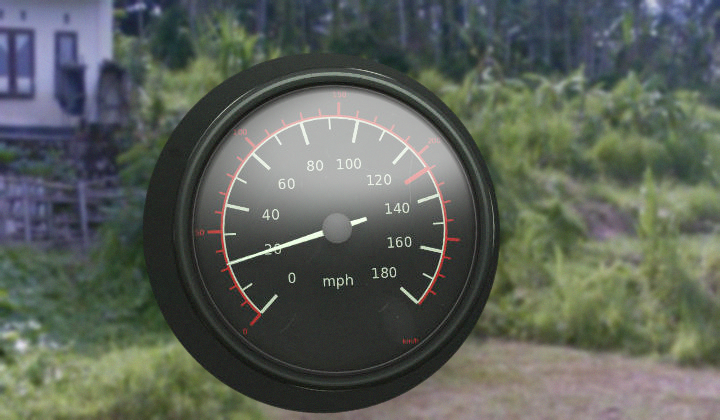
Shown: 20 mph
